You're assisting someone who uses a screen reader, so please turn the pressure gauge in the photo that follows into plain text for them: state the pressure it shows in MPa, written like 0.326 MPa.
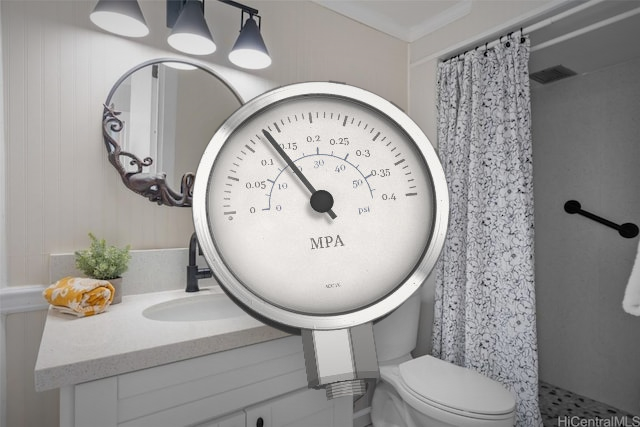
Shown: 0.13 MPa
